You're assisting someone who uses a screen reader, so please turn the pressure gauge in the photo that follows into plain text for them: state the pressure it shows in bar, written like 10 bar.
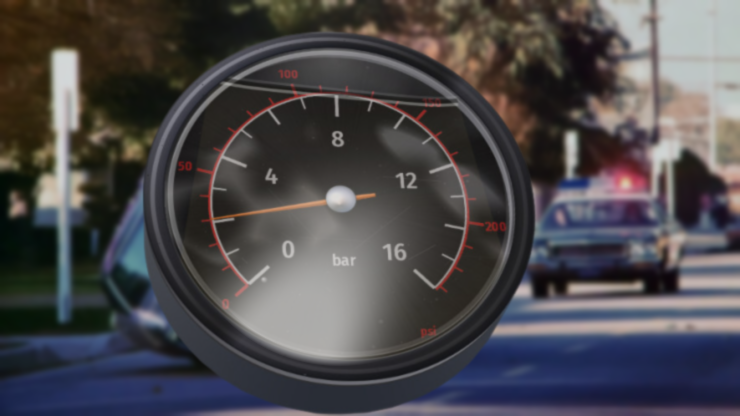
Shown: 2 bar
